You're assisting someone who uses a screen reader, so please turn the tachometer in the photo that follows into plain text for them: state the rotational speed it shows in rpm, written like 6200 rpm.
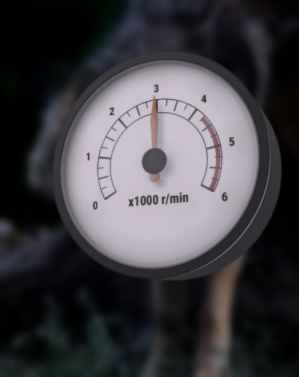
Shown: 3000 rpm
